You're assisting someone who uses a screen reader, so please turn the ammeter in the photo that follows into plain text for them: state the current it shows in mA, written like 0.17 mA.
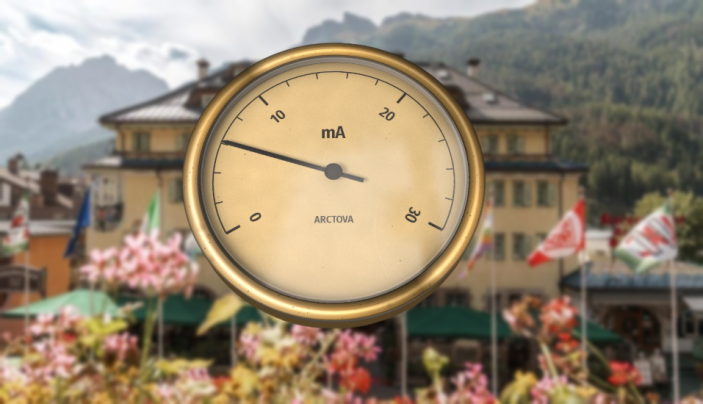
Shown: 6 mA
